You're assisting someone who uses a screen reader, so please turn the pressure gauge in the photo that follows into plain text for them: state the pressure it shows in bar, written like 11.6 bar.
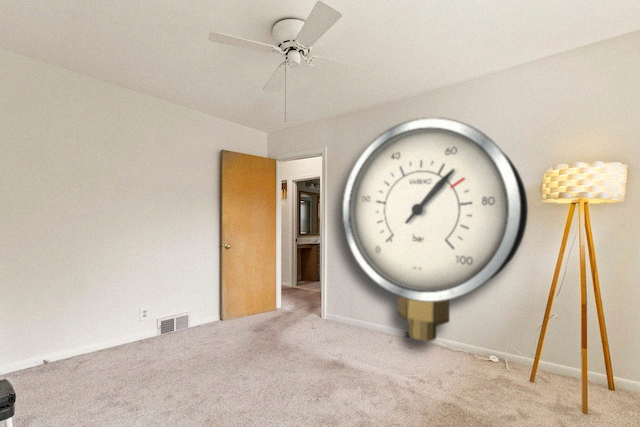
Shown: 65 bar
